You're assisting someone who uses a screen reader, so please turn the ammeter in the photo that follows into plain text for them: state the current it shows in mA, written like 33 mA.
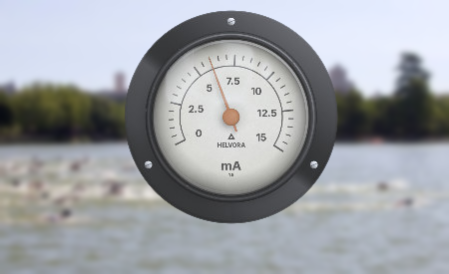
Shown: 6 mA
